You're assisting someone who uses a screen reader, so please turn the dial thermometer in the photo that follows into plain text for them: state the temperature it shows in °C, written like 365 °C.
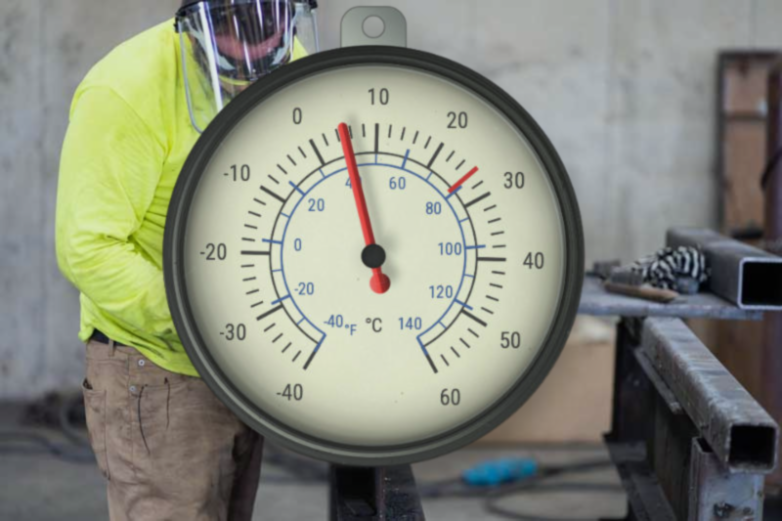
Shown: 5 °C
